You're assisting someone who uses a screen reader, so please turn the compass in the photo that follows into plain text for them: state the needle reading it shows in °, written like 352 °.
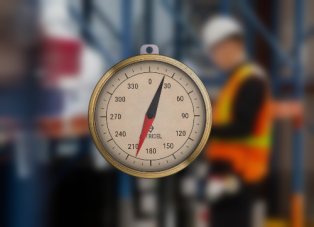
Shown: 200 °
